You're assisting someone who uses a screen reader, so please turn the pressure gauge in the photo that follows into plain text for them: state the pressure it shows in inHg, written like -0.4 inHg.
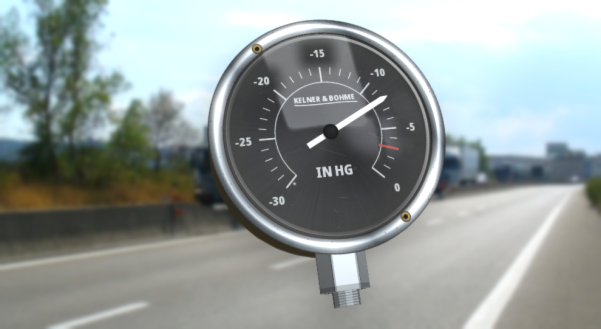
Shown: -8 inHg
